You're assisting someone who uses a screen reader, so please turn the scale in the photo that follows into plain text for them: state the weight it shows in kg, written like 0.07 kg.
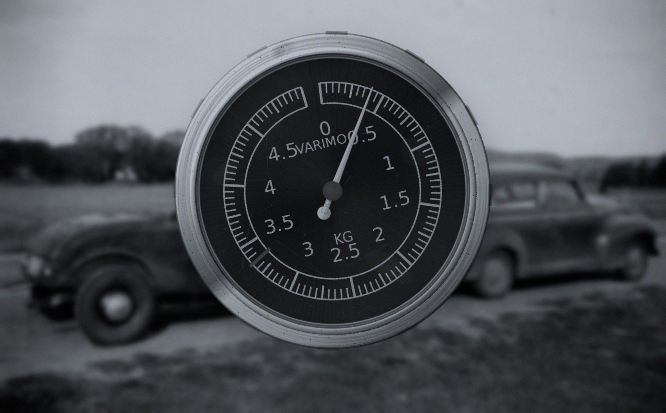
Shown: 0.4 kg
